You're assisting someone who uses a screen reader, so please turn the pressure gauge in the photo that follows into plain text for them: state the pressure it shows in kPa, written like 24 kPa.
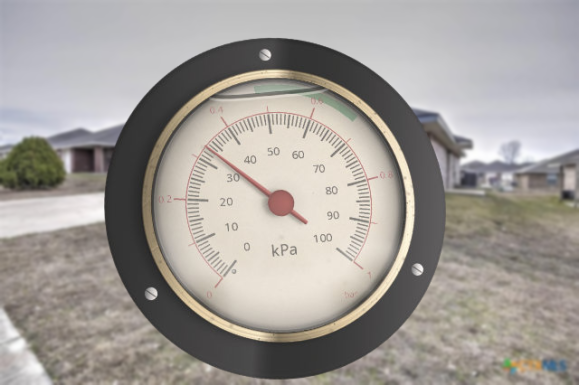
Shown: 33 kPa
